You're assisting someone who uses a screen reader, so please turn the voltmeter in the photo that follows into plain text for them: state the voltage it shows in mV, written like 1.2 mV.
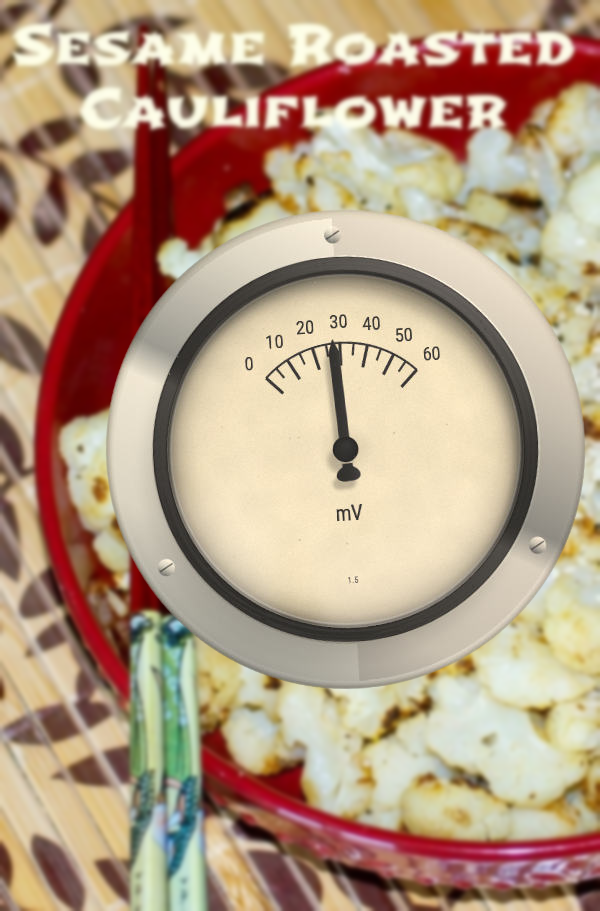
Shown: 27.5 mV
